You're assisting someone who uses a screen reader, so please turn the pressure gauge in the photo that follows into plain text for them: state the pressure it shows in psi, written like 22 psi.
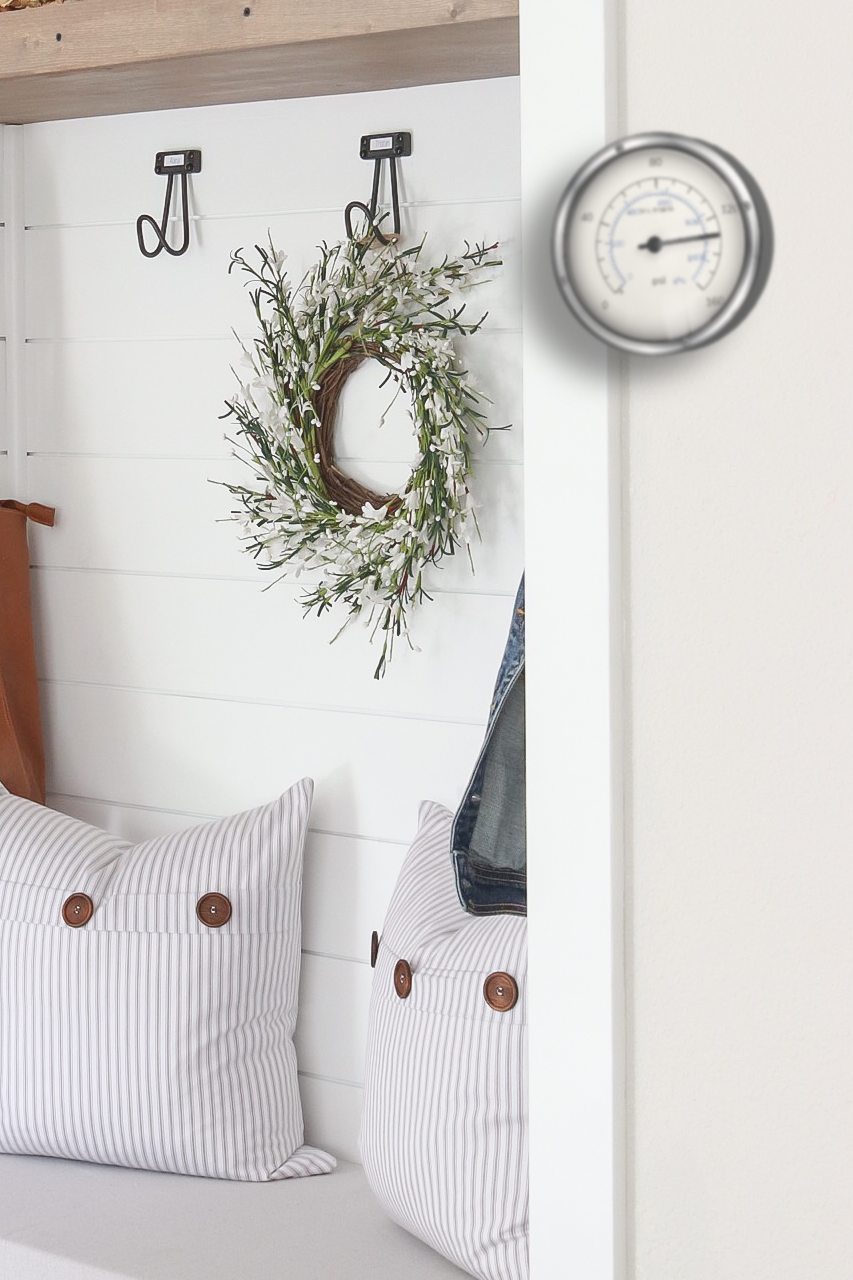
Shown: 130 psi
